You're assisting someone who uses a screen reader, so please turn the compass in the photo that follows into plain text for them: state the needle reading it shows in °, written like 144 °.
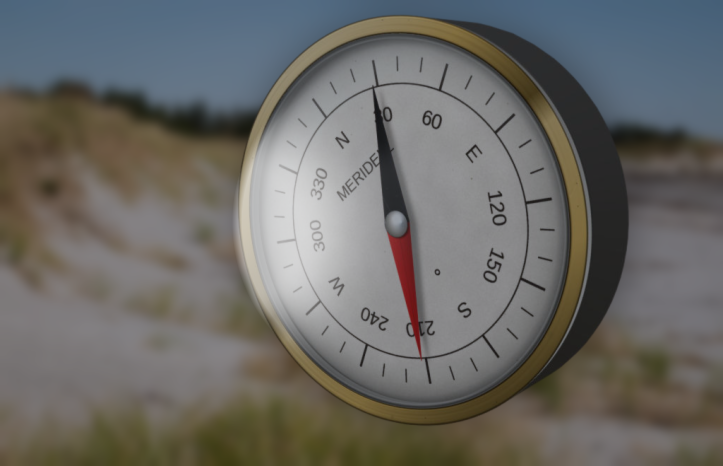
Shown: 210 °
